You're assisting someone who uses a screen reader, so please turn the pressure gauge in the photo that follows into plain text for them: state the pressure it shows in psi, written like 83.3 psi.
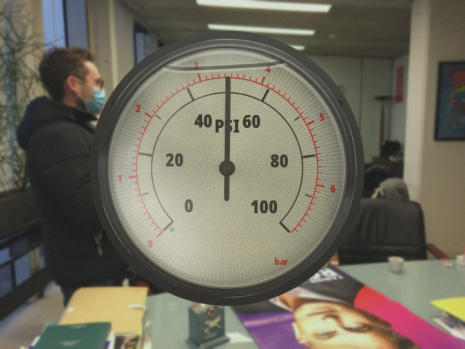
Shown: 50 psi
